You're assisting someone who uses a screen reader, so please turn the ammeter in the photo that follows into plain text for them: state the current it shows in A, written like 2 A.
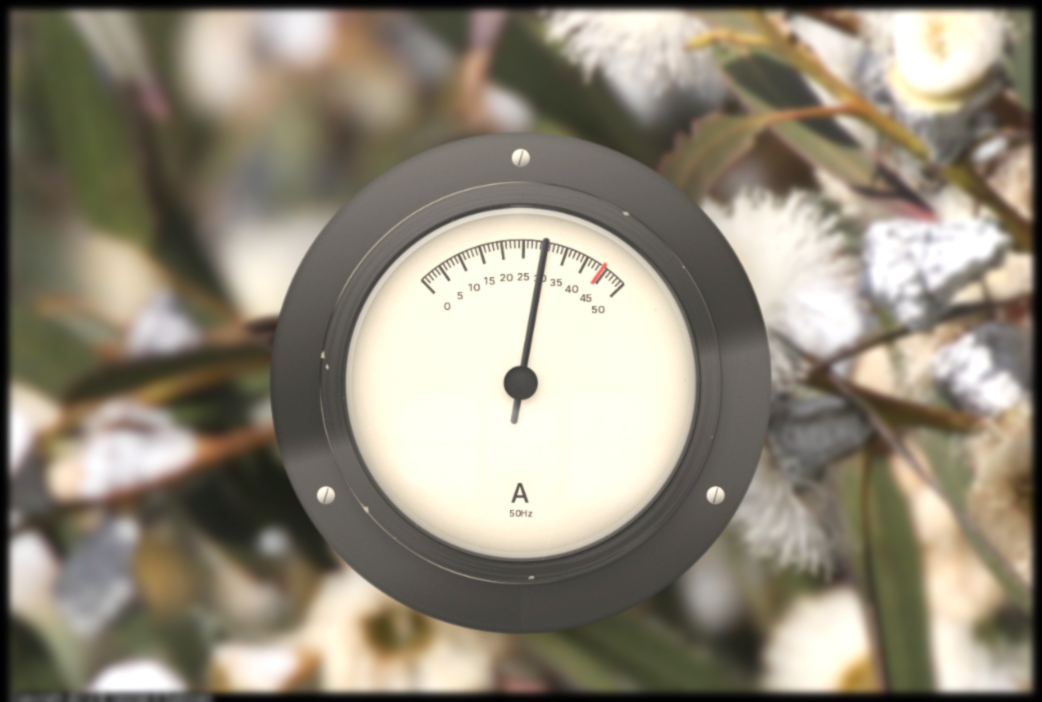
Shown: 30 A
